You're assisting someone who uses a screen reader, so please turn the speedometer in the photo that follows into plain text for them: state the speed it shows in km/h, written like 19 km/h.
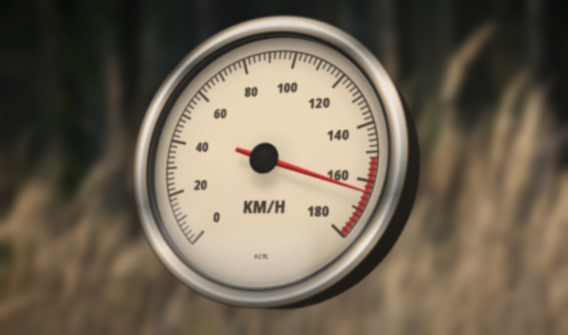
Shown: 164 km/h
